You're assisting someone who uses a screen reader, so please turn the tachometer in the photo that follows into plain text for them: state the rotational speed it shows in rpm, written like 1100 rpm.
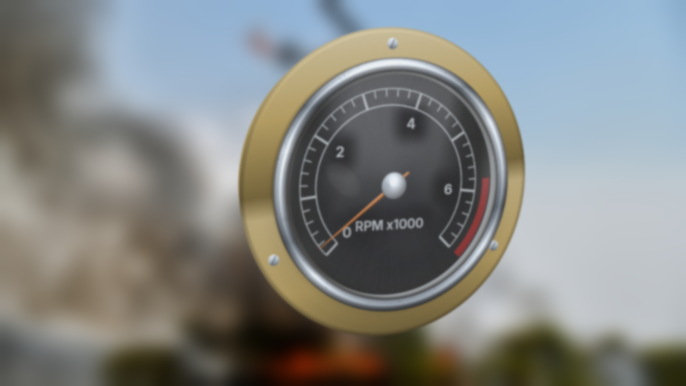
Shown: 200 rpm
